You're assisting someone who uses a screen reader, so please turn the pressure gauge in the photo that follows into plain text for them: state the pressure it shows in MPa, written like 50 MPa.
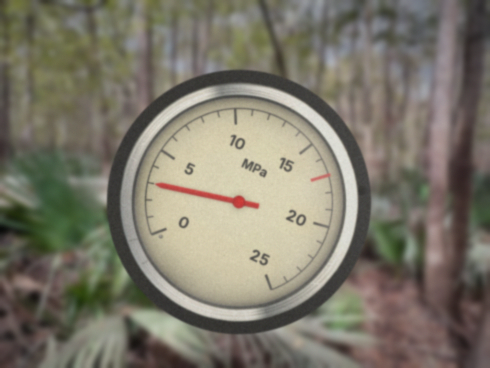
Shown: 3 MPa
